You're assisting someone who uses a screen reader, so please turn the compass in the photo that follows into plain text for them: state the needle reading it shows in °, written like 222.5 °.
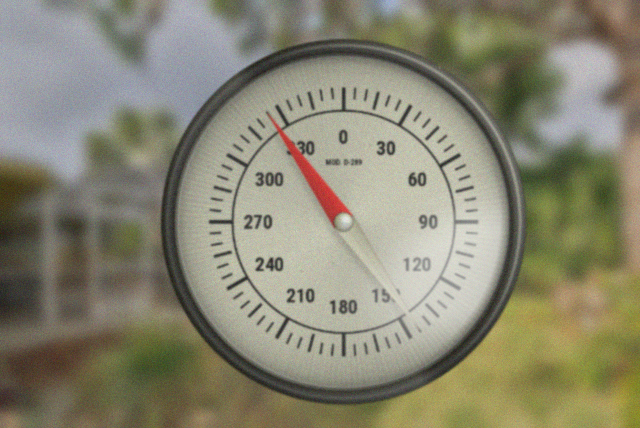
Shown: 325 °
